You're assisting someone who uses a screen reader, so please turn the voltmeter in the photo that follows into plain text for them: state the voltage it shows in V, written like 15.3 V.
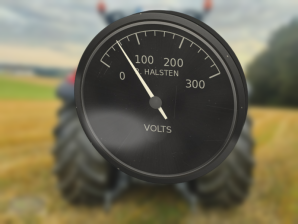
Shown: 60 V
